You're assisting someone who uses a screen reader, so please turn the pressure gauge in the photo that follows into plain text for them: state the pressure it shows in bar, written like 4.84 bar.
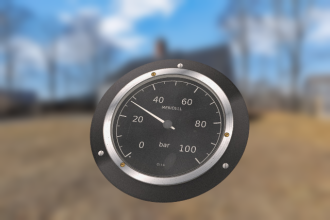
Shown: 27.5 bar
